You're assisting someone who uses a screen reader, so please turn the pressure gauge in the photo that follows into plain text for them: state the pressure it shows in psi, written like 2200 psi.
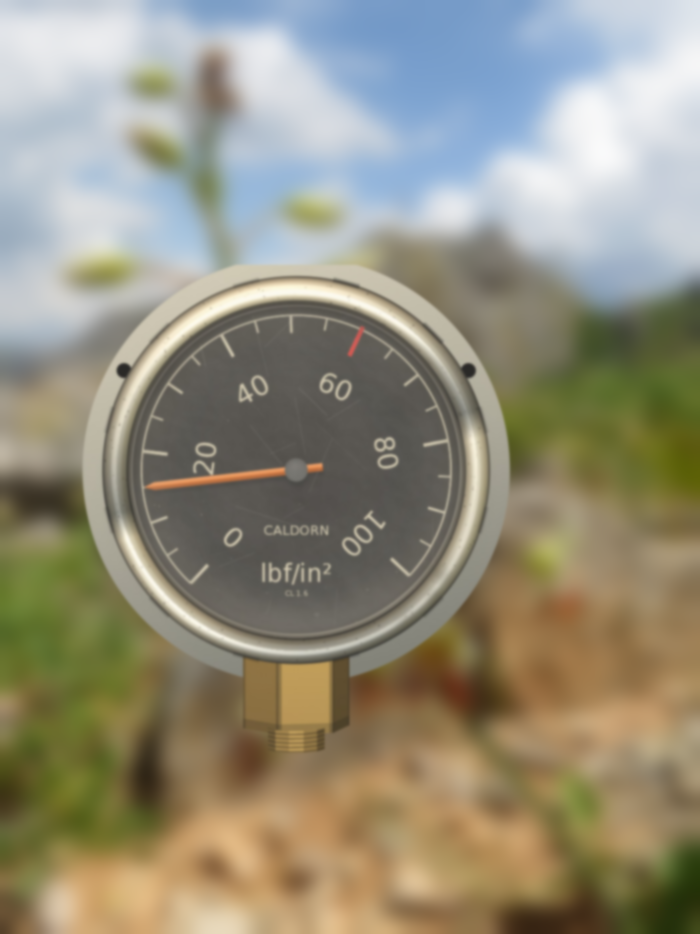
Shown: 15 psi
